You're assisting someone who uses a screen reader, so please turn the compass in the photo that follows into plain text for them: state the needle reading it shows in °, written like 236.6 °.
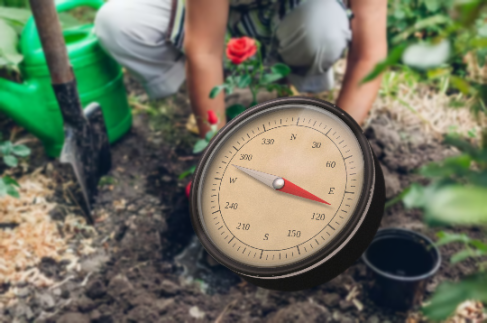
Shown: 105 °
